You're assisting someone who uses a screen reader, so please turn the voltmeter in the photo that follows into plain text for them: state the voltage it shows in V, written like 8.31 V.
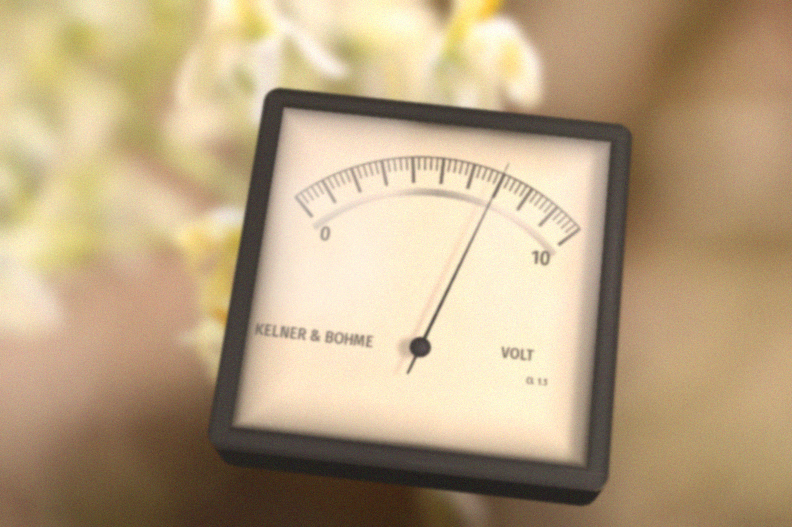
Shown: 7 V
